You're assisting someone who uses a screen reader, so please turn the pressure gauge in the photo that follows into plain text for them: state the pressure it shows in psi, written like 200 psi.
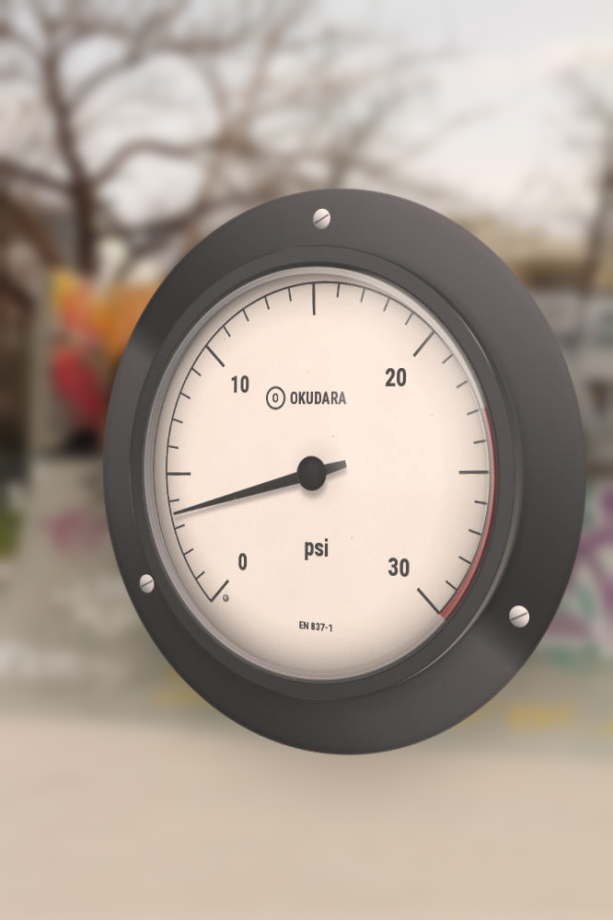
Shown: 3.5 psi
